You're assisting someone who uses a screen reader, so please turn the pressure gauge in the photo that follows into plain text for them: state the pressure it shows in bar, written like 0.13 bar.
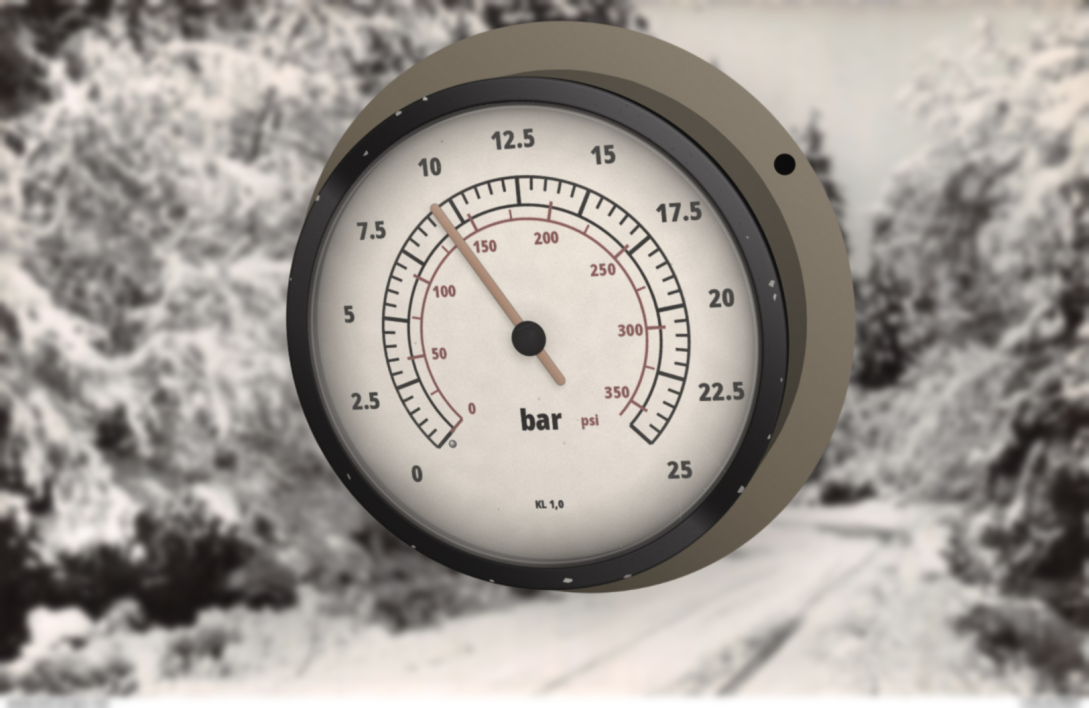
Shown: 9.5 bar
